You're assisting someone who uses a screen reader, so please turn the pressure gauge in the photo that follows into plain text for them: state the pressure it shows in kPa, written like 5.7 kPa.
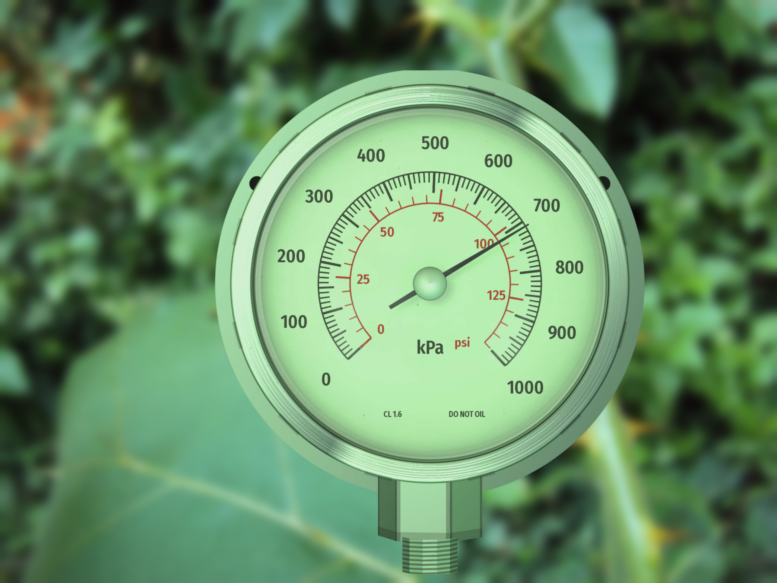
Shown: 710 kPa
